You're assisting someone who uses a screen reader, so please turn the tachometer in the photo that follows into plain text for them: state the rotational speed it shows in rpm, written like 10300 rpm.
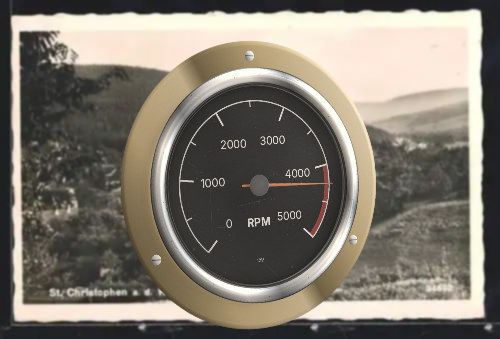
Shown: 4250 rpm
